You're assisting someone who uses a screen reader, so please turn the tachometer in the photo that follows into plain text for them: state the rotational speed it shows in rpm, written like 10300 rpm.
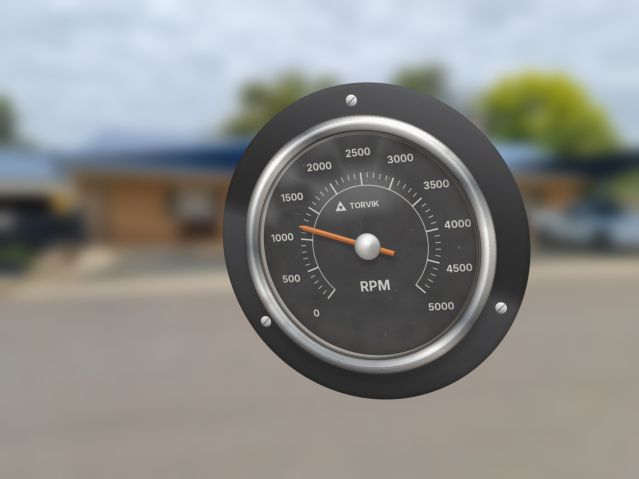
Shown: 1200 rpm
